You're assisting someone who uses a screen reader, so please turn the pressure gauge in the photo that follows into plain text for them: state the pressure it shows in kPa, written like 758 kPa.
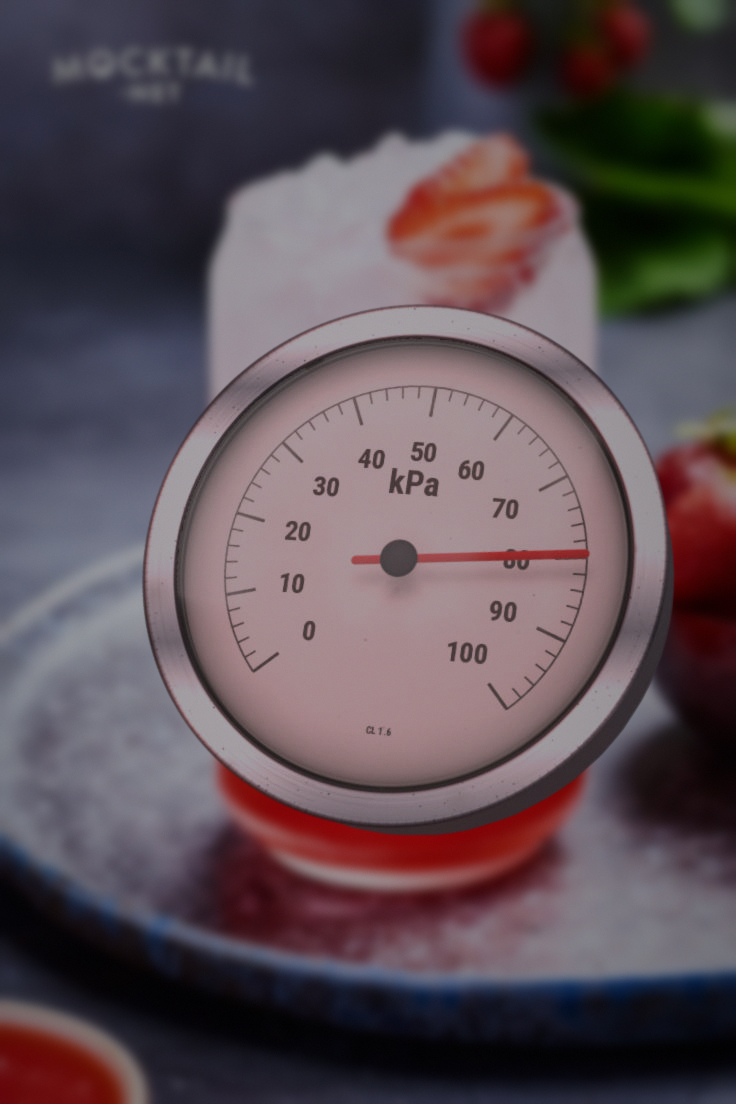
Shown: 80 kPa
